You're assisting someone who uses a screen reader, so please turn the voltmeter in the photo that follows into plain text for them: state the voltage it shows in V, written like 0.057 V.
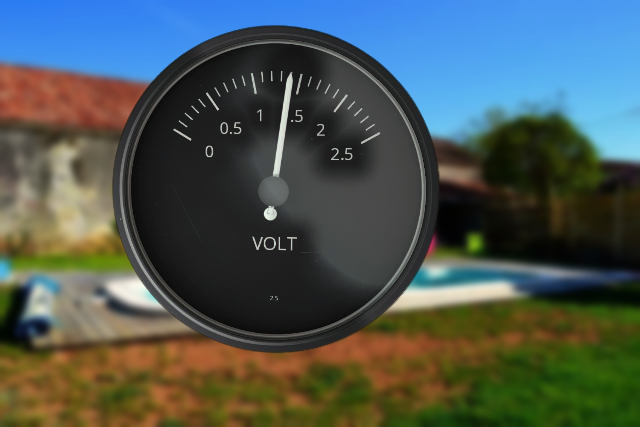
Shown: 1.4 V
